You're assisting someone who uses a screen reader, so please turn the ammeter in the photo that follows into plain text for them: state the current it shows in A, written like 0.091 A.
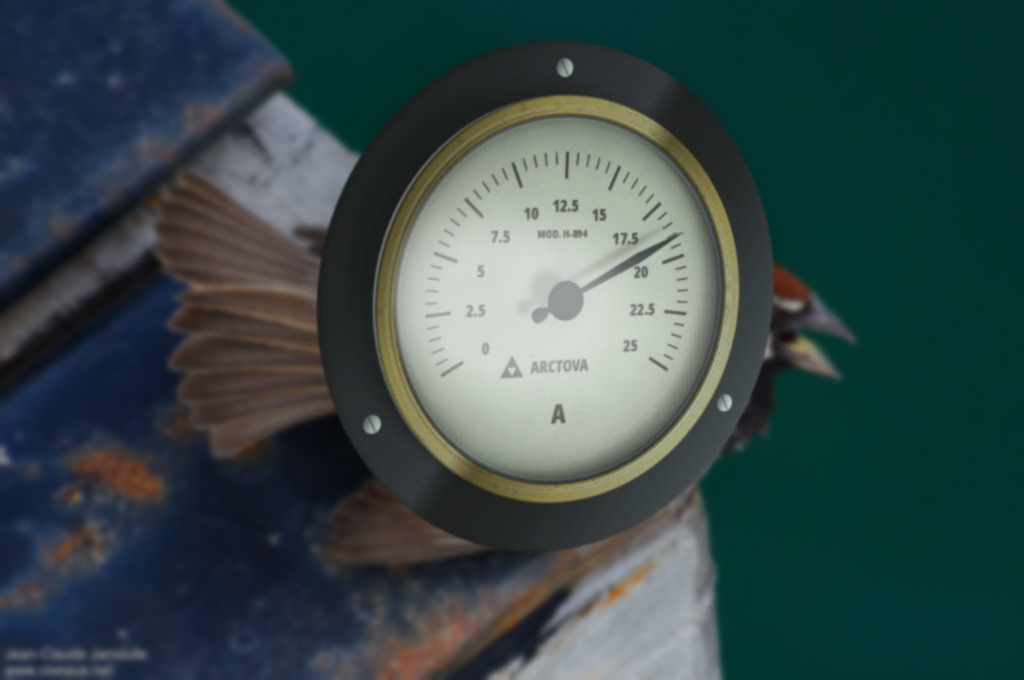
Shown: 19 A
